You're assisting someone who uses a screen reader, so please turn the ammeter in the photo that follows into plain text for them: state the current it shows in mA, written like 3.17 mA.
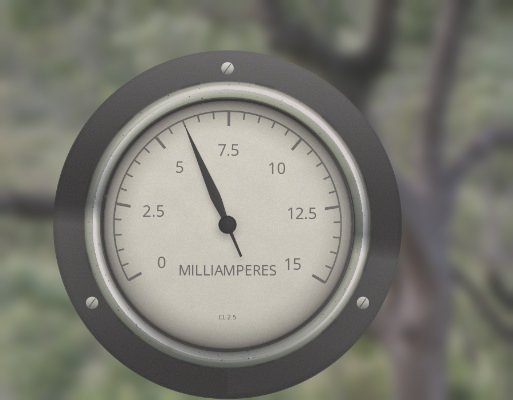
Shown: 6 mA
